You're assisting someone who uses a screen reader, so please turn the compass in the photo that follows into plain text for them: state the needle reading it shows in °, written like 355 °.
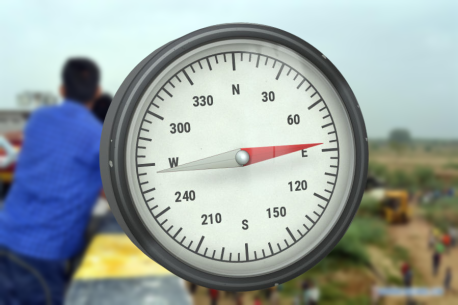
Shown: 85 °
